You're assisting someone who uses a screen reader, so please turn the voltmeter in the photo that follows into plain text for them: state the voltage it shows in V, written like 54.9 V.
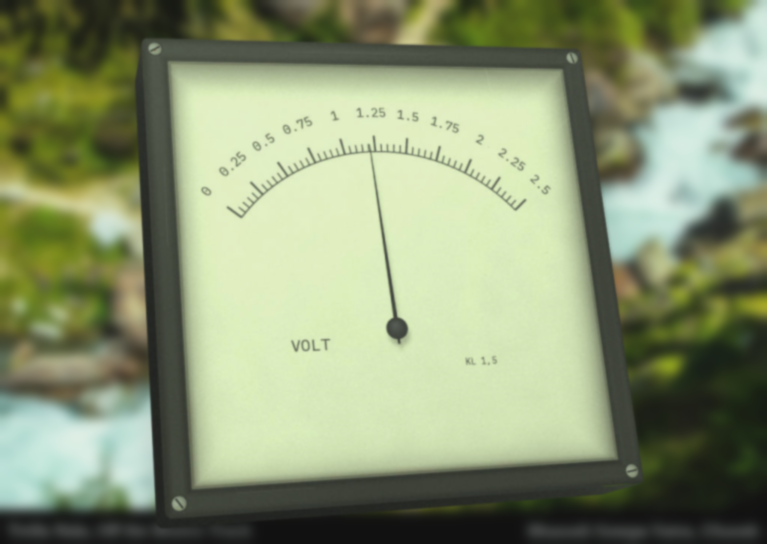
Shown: 1.2 V
